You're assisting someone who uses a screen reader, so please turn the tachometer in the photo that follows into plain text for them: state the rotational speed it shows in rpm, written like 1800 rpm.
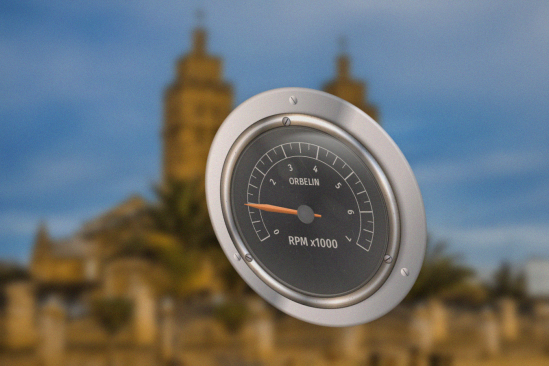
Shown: 1000 rpm
